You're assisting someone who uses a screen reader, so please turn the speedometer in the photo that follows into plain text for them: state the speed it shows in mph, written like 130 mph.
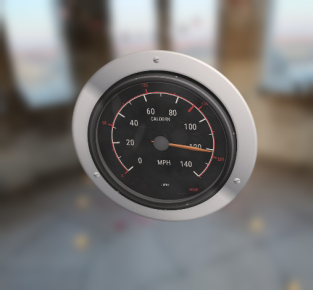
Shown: 120 mph
